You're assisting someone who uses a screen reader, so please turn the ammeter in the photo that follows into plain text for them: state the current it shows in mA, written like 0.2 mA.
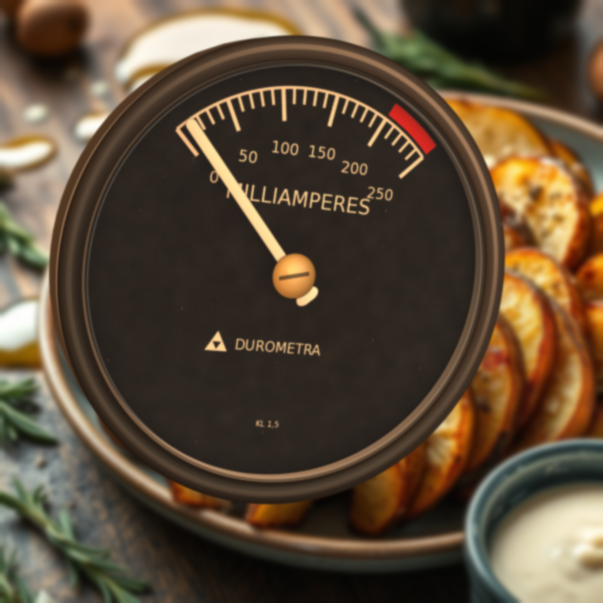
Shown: 10 mA
